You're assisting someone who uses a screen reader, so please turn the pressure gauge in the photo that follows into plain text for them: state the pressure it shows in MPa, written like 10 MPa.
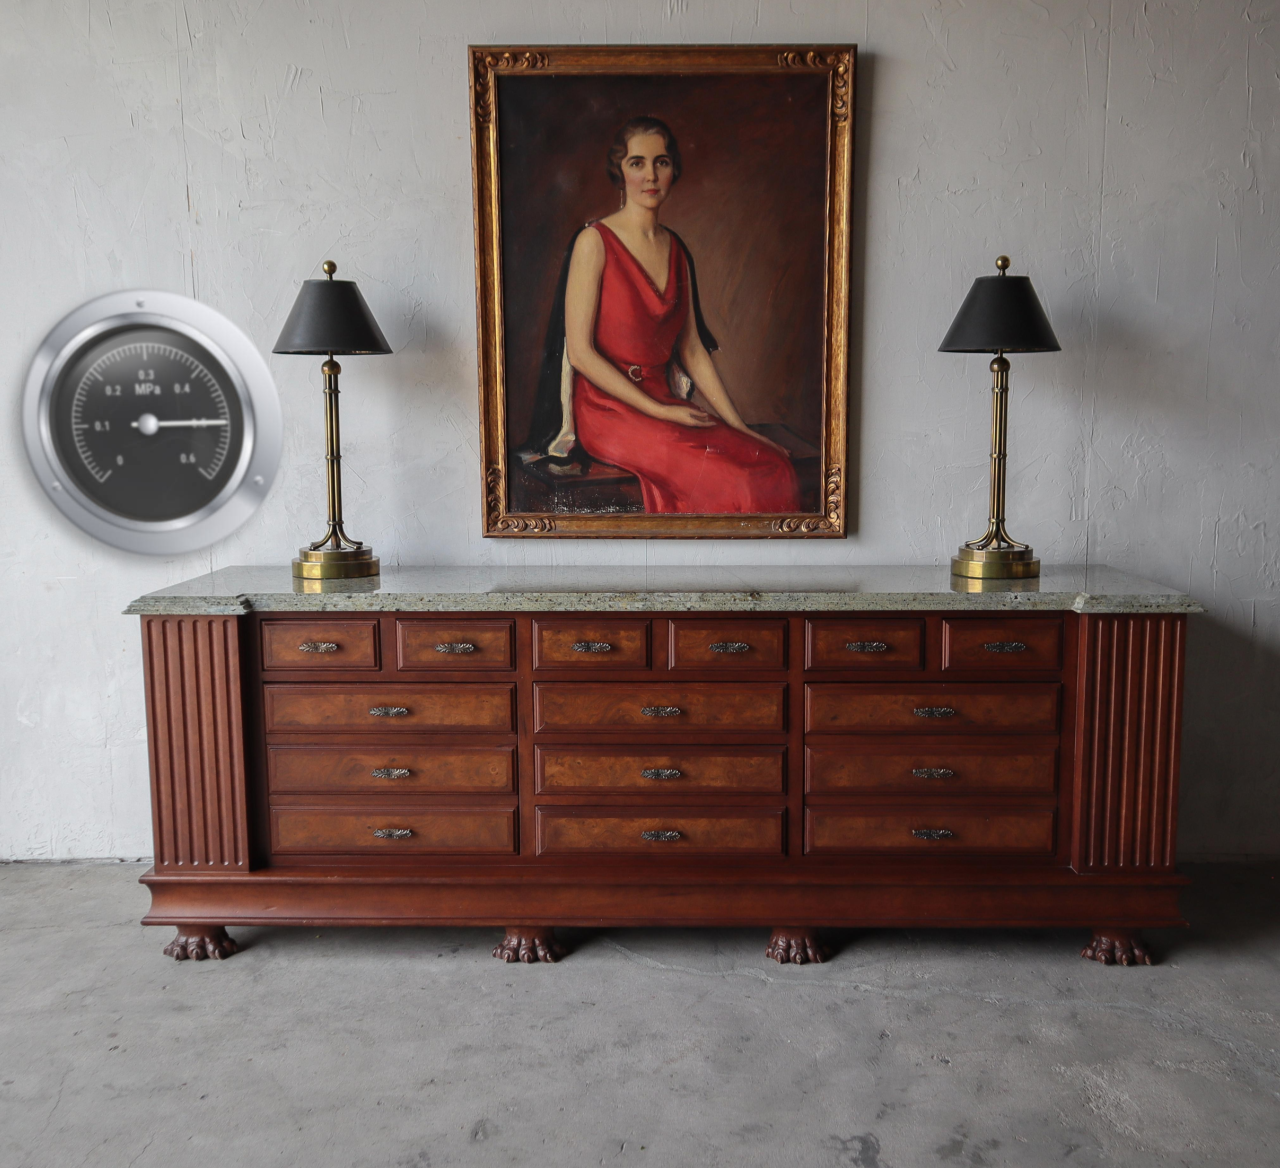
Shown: 0.5 MPa
